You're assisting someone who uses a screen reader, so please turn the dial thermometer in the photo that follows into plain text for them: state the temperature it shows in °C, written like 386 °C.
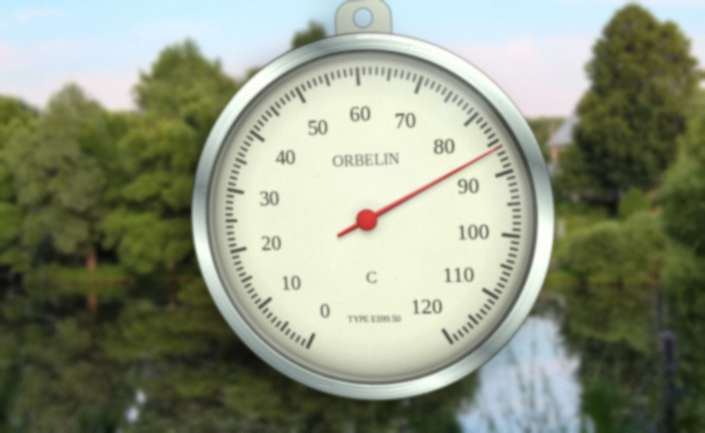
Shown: 86 °C
